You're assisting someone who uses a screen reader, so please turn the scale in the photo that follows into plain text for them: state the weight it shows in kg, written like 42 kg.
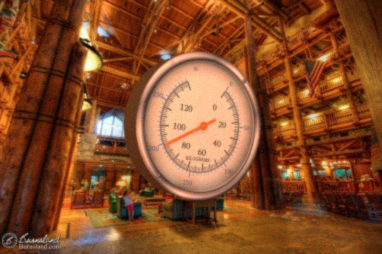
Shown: 90 kg
